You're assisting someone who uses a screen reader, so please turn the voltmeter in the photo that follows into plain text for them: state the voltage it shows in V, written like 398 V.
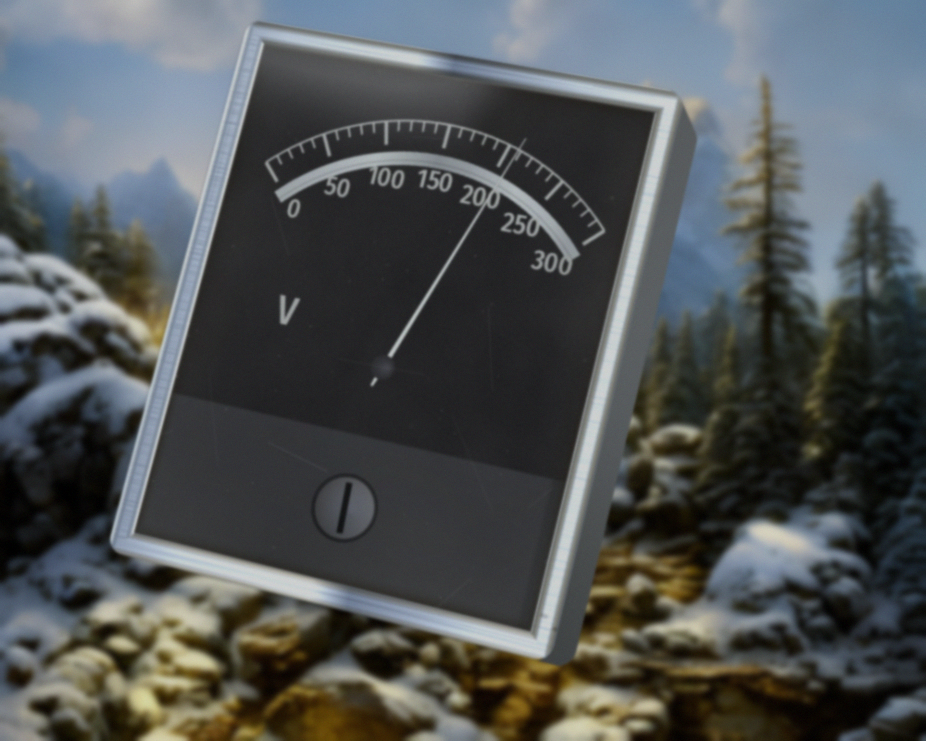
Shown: 210 V
